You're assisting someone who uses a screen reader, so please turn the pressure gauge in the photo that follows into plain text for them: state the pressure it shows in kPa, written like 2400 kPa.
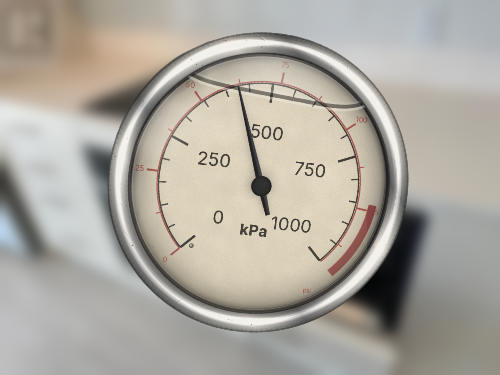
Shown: 425 kPa
